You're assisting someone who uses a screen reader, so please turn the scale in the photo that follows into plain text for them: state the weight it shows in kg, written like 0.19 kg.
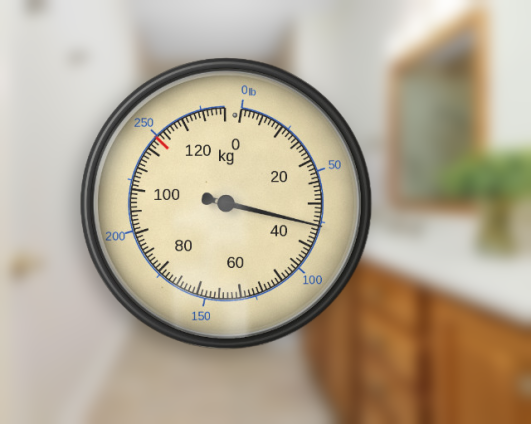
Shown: 35 kg
